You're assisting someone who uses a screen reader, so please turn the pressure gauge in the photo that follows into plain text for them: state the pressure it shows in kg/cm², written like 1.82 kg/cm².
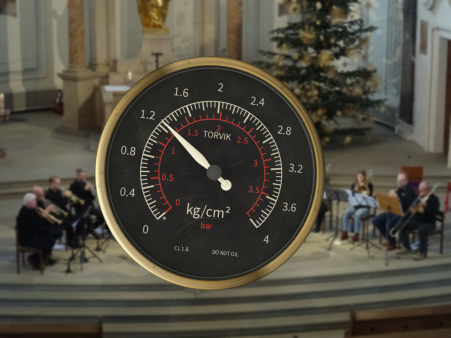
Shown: 1.25 kg/cm²
